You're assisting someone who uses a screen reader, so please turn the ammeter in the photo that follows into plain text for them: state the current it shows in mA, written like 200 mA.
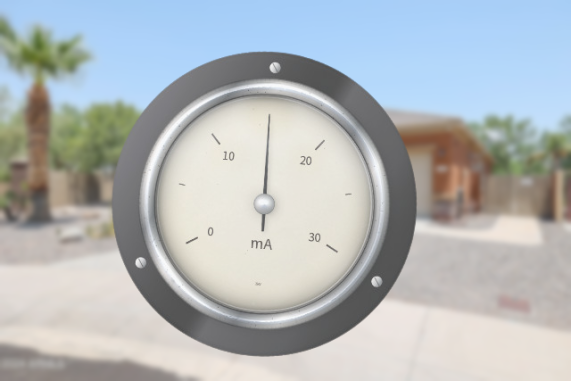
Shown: 15 mA
